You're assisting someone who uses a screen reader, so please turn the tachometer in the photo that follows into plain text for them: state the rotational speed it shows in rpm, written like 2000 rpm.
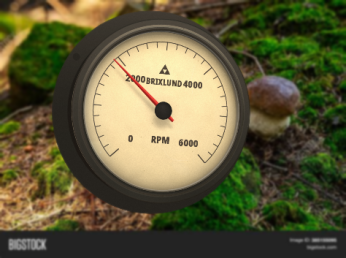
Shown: 1900 rpm
